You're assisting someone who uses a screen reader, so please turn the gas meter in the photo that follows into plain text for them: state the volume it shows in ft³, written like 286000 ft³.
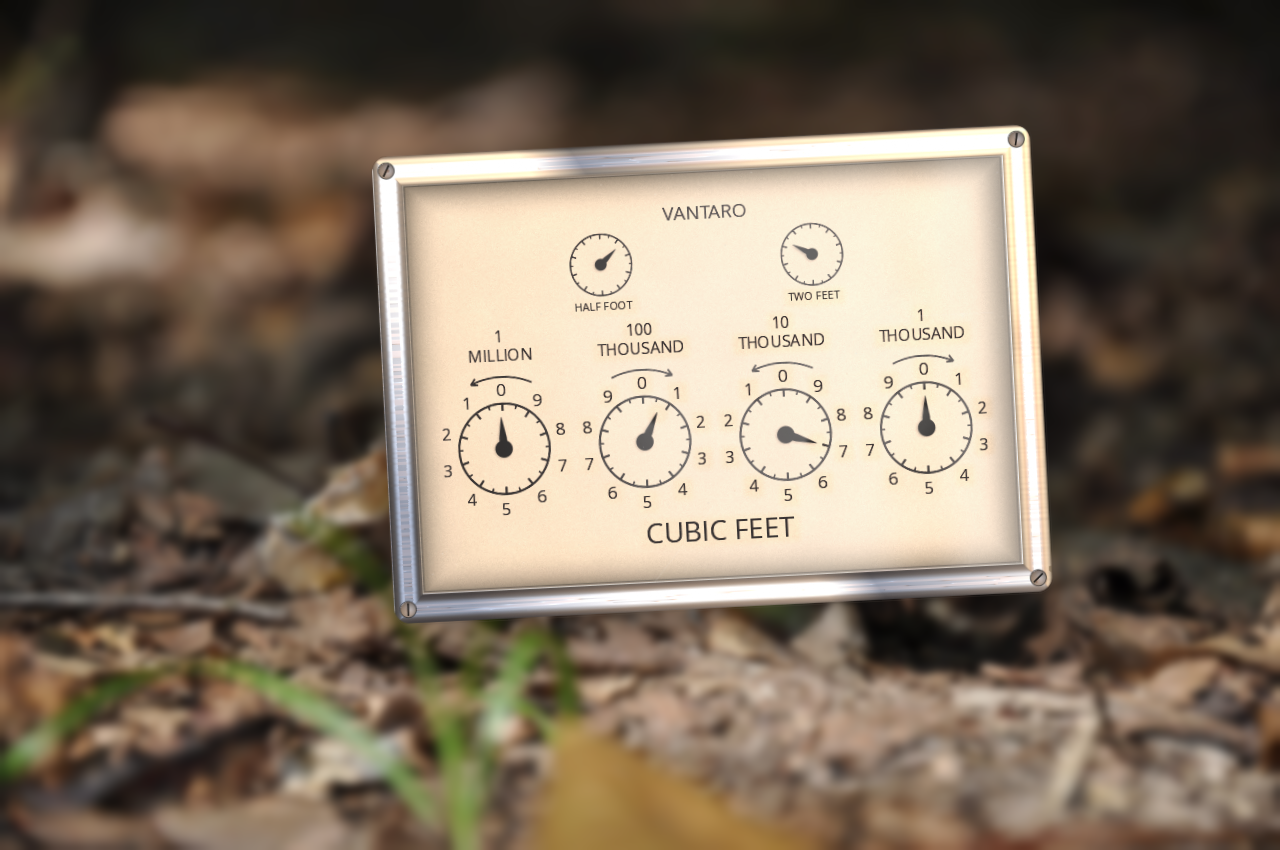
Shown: 7000 ft³
